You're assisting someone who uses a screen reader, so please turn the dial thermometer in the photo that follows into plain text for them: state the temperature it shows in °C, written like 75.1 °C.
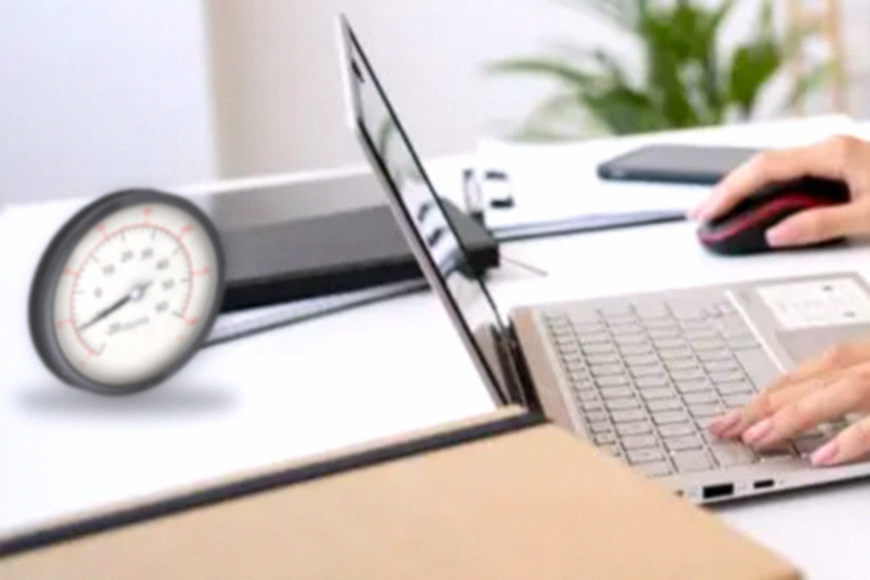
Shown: -10 °C
